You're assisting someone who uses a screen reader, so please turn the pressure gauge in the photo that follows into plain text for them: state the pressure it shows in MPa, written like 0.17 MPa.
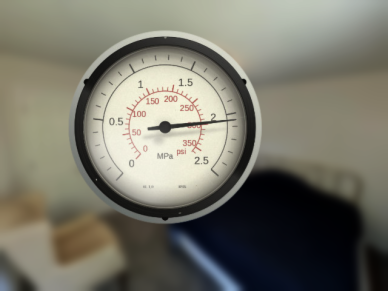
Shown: 2.05 MPa
